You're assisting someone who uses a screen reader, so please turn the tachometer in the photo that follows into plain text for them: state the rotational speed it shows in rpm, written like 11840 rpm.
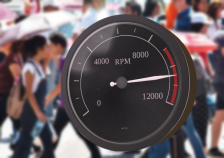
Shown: 10500 rpm
